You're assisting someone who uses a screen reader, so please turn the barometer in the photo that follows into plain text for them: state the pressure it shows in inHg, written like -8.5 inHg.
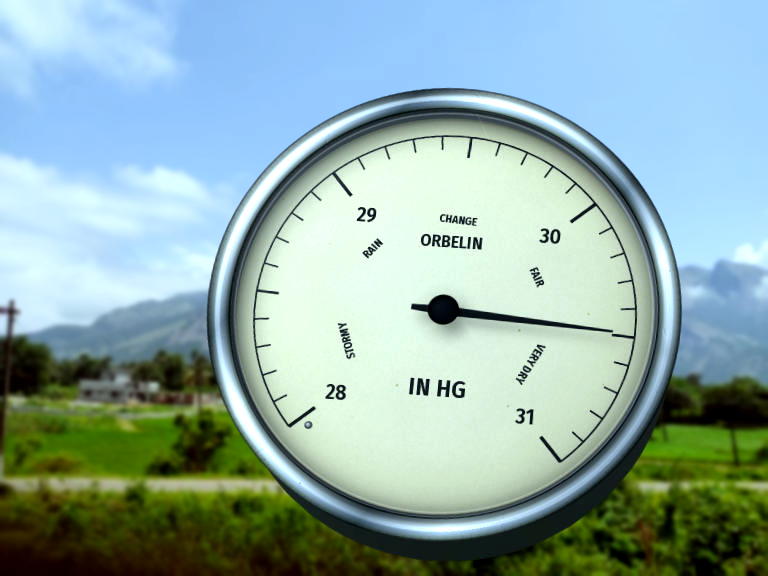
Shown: 30.5 inHg
